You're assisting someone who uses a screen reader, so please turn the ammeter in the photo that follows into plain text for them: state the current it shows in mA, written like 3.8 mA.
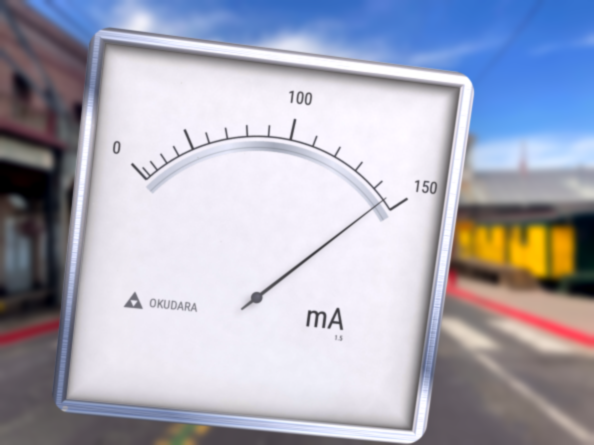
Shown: 145 mA
